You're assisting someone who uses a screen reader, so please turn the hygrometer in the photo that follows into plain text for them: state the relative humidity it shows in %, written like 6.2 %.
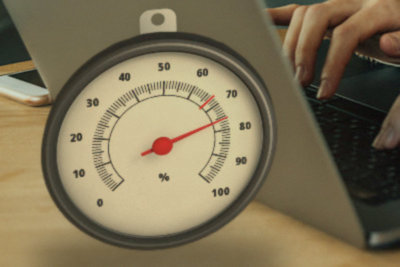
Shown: 75 %
